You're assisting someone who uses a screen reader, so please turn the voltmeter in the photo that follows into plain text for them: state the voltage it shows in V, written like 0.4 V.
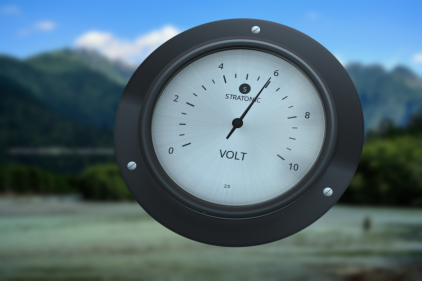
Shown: 6 V
